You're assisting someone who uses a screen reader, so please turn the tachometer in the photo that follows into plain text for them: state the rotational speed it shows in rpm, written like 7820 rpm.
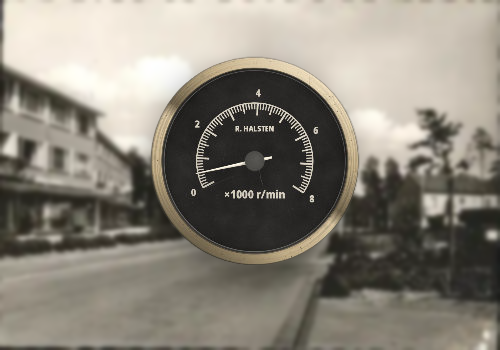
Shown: 500 rpm
